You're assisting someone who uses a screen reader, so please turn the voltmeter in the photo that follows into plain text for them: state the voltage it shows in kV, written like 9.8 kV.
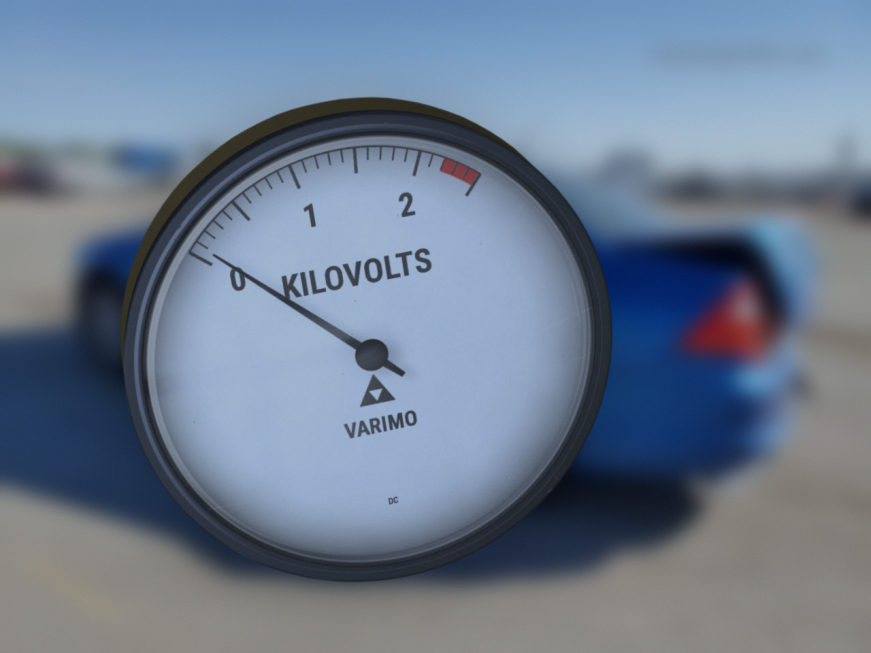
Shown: 0.1 kV
